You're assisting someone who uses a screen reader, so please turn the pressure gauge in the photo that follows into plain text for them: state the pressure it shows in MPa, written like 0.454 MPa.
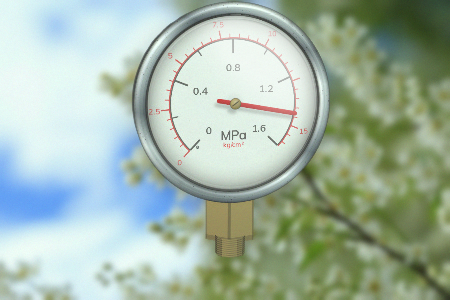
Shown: 1.4 MPa
